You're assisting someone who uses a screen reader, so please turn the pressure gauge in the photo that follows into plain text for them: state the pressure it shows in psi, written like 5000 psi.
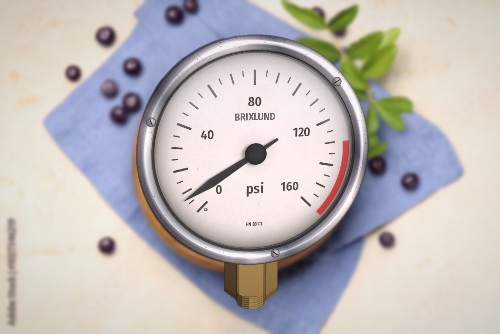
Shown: 7.5 psi
